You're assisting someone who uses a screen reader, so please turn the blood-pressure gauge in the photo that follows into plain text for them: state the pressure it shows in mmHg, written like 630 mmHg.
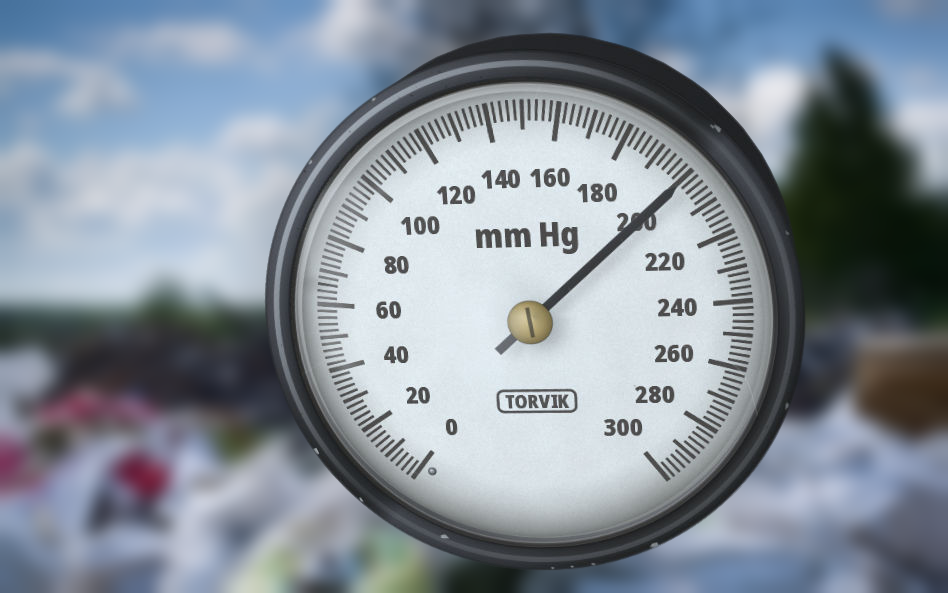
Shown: 200 mmHg
